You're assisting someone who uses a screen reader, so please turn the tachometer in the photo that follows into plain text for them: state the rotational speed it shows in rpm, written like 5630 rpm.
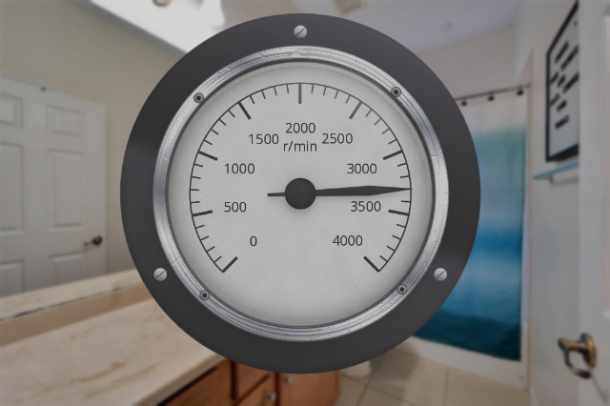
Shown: 3300 rpm
